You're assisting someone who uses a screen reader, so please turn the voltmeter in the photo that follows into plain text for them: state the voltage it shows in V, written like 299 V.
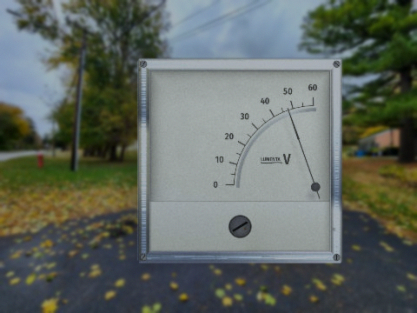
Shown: 47.5 V
